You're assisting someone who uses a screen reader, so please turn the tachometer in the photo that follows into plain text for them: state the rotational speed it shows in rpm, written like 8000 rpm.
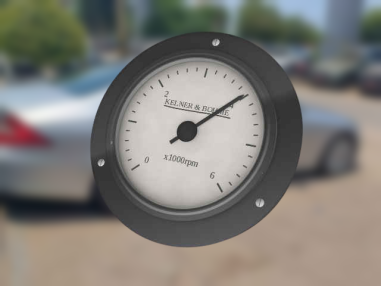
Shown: 4000 rpm
